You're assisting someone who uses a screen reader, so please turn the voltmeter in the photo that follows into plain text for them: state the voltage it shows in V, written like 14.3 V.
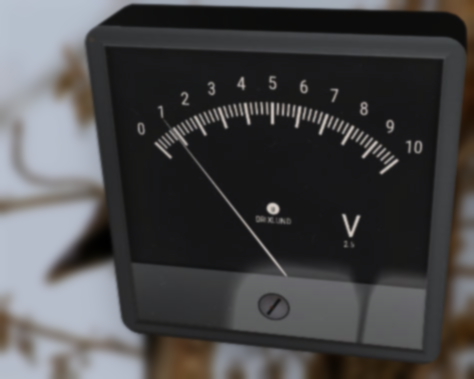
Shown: 1 V
